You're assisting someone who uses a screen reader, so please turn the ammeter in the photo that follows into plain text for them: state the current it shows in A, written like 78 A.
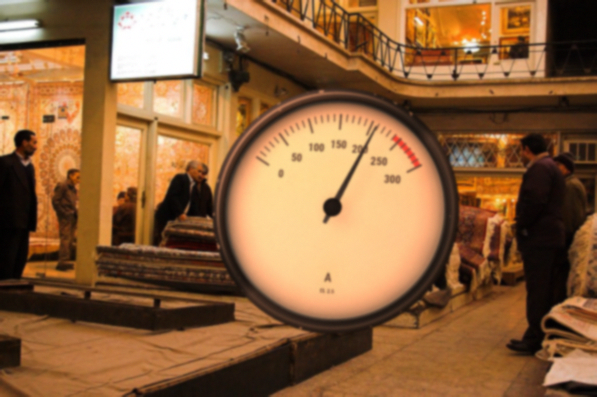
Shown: 210 A
